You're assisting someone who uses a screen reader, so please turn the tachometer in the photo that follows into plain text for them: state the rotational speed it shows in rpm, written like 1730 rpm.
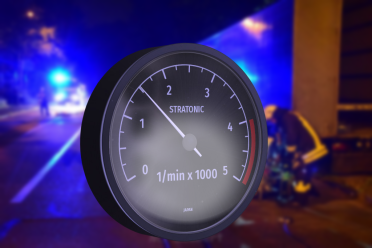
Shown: 1500 rpm
